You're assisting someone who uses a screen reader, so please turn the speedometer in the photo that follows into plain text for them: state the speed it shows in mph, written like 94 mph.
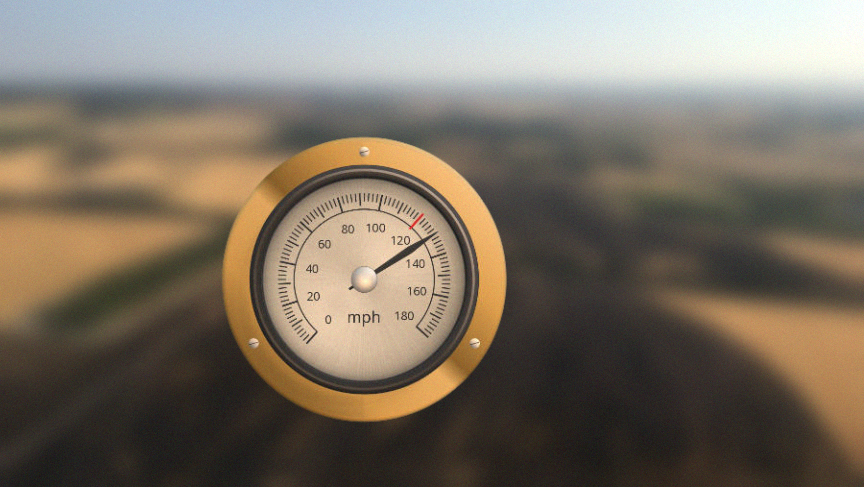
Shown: 130 mph
